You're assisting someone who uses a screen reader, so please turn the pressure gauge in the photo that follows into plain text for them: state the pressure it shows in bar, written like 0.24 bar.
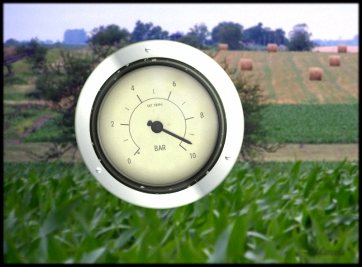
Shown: 9.5 bar
